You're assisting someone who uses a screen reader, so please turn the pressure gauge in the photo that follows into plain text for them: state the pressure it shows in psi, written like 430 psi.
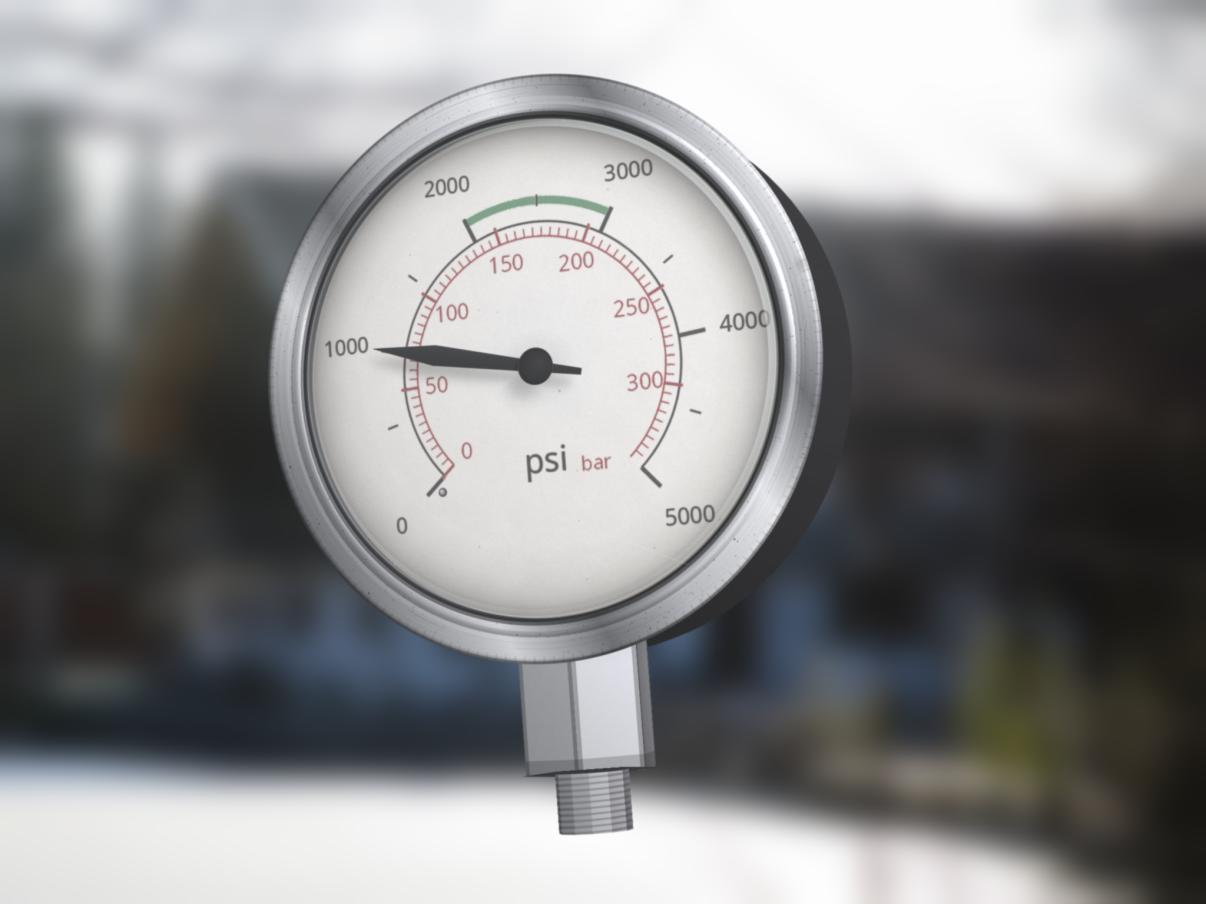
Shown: 1000 psi
